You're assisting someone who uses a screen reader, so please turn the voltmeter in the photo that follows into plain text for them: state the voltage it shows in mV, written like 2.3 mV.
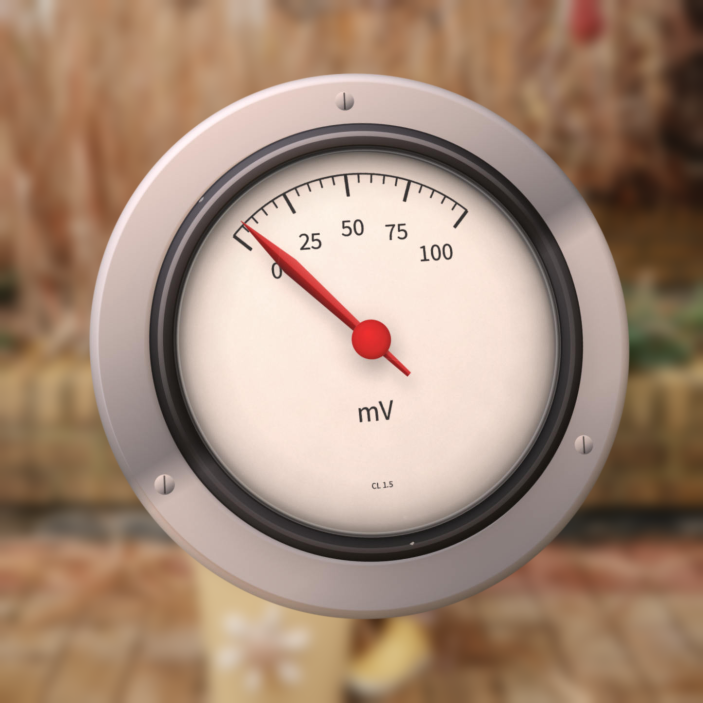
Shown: 5 mV
